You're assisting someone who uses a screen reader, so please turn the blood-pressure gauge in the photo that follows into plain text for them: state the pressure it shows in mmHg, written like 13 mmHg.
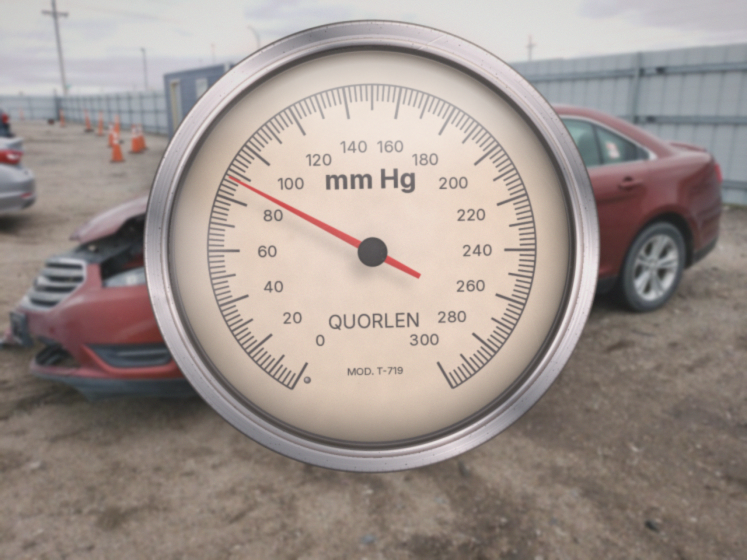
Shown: 88 mmHg
